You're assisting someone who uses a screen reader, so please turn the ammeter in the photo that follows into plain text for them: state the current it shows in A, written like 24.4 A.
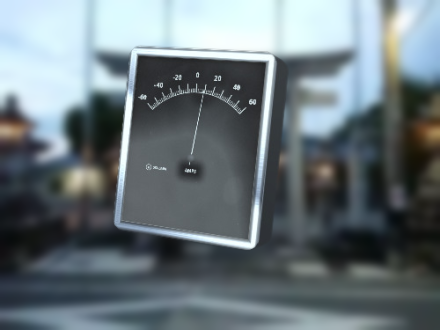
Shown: 10 A
